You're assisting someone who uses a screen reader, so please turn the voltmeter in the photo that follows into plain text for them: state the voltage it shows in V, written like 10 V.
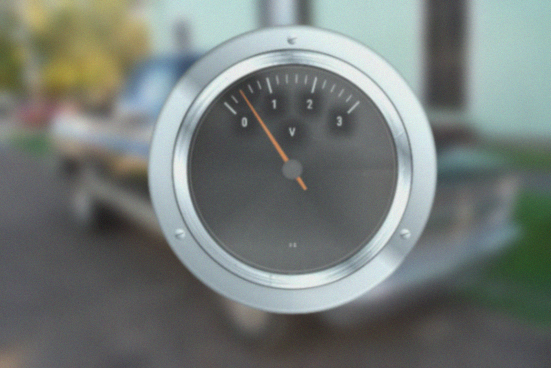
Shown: 0.4 V
